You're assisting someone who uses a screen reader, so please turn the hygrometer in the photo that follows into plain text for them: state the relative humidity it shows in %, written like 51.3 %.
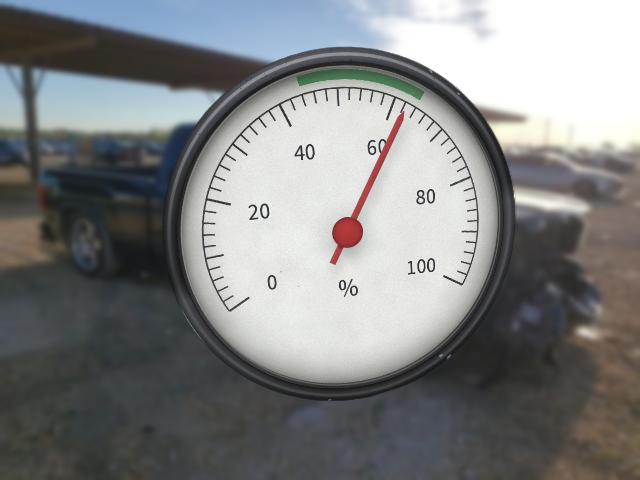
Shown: 62 %
